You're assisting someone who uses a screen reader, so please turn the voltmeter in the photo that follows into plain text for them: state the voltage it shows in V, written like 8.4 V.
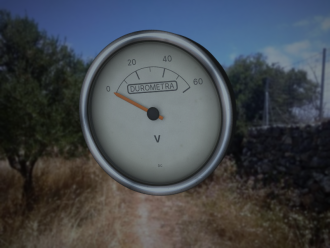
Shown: 0 V
